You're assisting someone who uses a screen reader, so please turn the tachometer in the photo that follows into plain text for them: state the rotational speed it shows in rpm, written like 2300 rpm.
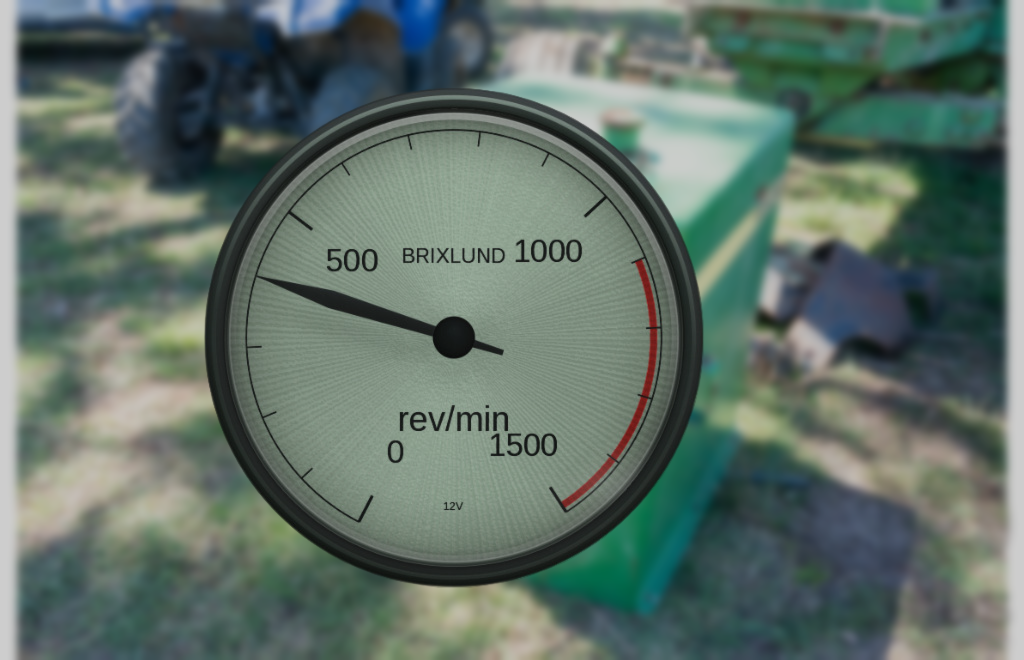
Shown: 400 rpm
